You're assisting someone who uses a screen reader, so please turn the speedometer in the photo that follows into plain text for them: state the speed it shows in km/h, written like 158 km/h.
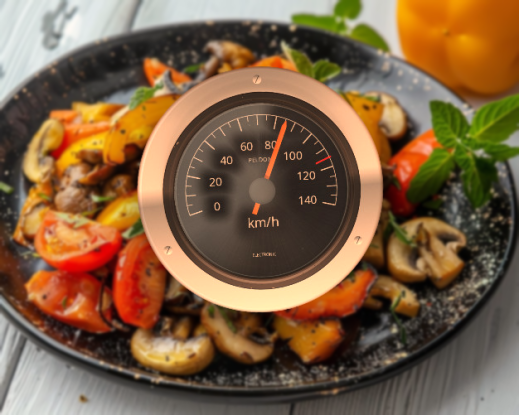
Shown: 85 km/h
